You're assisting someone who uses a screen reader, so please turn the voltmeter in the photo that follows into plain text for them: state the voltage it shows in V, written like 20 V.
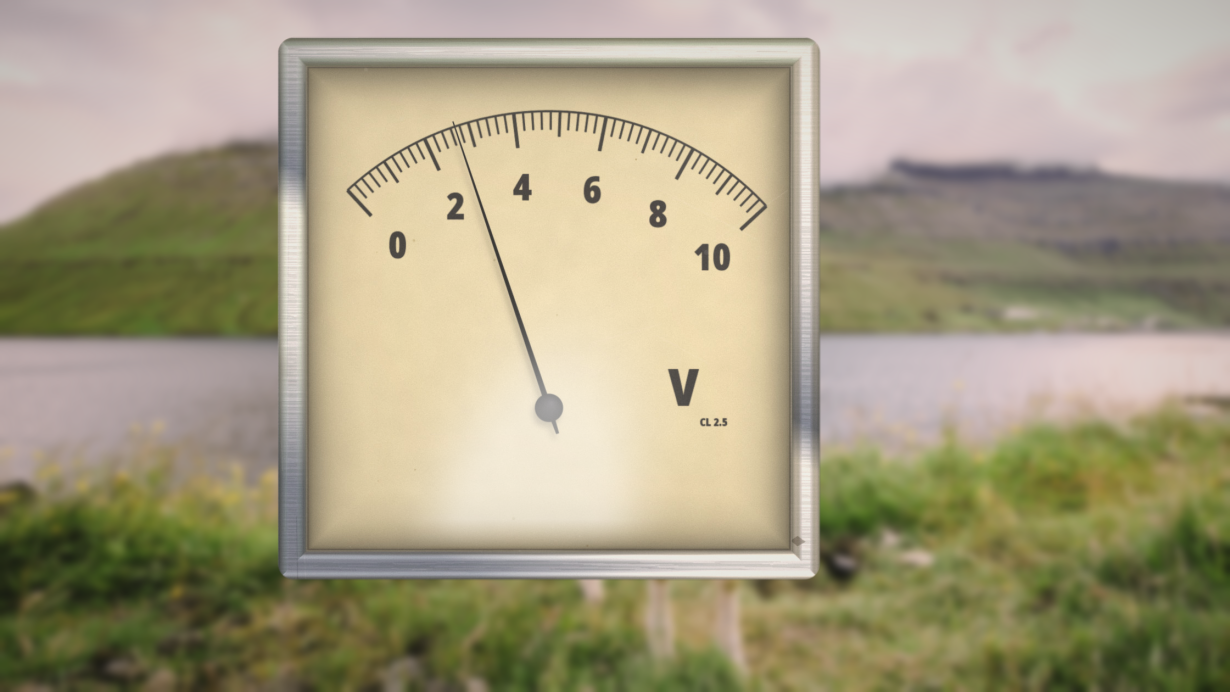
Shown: 2.7 V
